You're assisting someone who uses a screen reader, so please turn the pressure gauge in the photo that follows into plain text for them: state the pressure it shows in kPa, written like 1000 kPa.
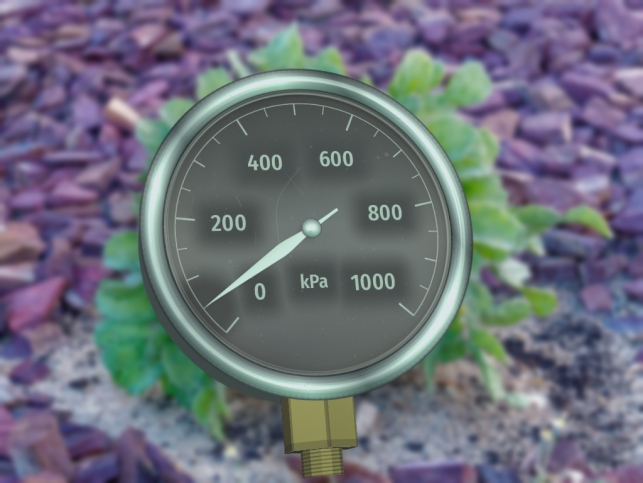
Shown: 50 kPa
